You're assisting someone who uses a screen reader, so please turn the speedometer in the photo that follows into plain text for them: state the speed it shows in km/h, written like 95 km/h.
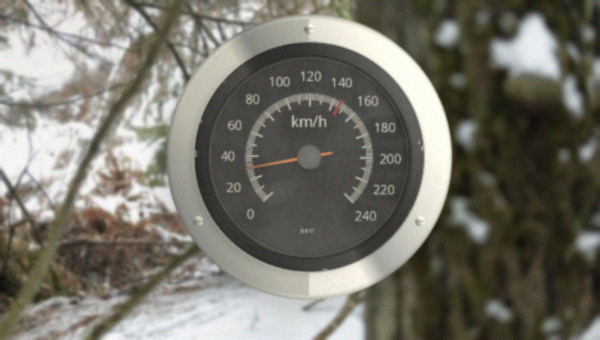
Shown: 30 km/h
